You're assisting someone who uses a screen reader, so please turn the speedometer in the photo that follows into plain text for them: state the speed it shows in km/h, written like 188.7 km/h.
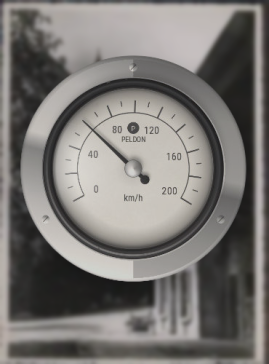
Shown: 60 km/h
